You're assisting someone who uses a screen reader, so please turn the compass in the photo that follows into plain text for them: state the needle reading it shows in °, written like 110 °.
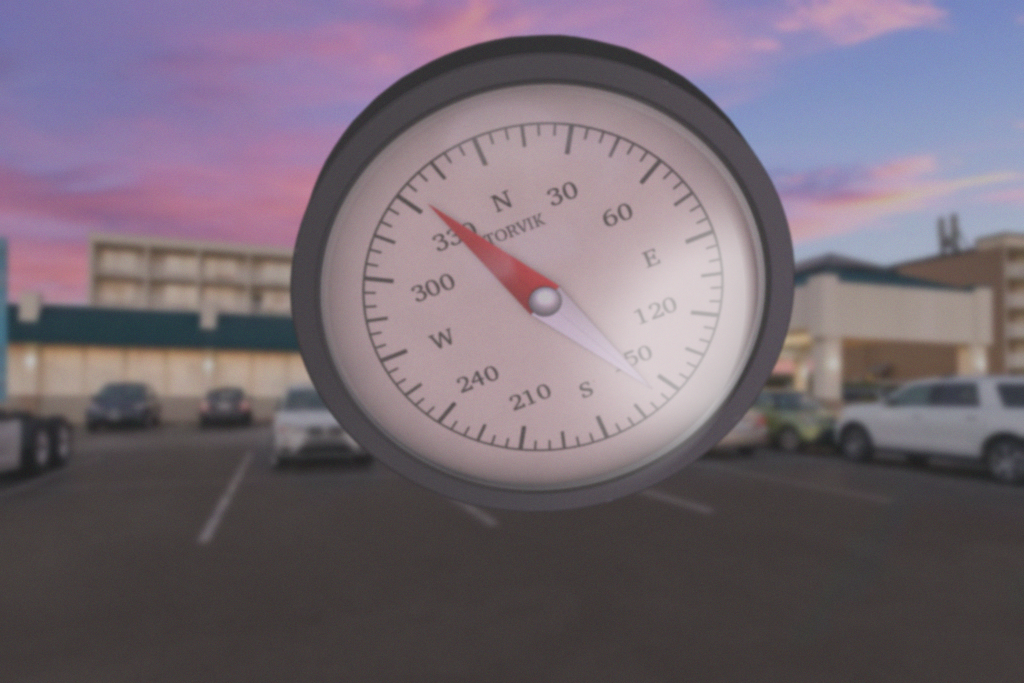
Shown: 335 °
